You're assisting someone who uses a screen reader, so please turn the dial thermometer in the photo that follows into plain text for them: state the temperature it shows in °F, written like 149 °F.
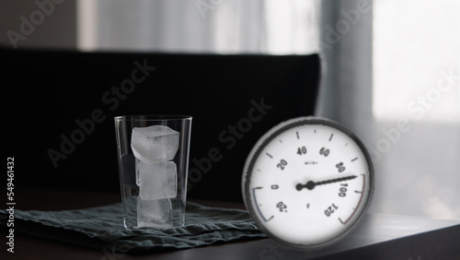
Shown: 90 °F
